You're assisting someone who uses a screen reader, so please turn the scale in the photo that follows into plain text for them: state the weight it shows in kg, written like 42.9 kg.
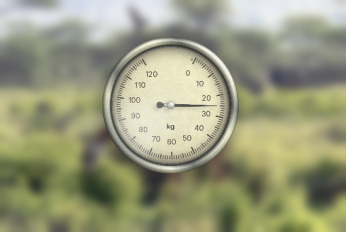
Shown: 25 kg
